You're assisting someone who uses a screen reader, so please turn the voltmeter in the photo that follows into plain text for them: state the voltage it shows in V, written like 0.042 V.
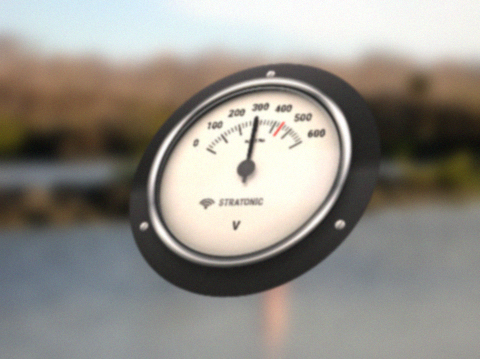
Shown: 300 V
